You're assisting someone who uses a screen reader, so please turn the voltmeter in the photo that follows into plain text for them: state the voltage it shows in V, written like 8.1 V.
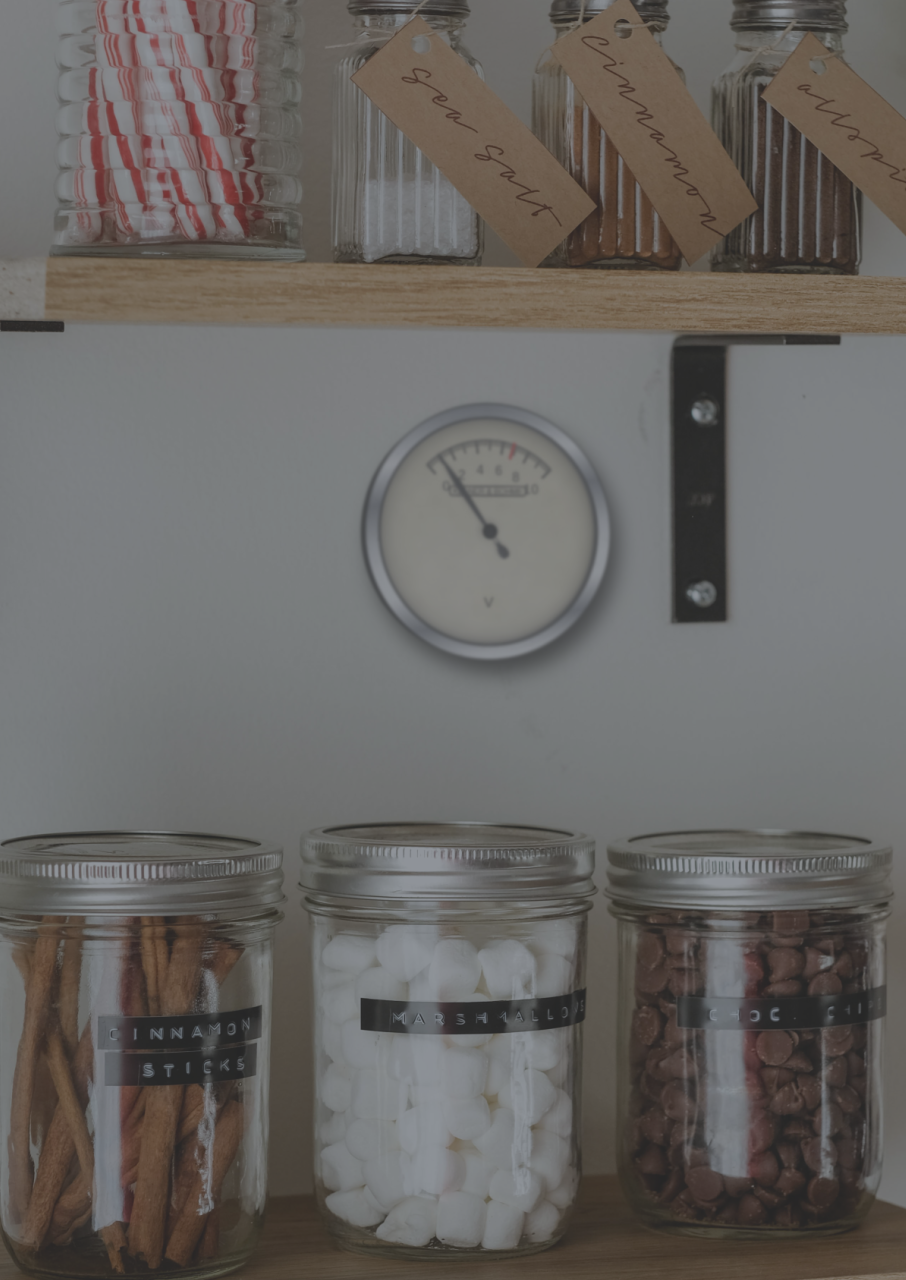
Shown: 1 V
